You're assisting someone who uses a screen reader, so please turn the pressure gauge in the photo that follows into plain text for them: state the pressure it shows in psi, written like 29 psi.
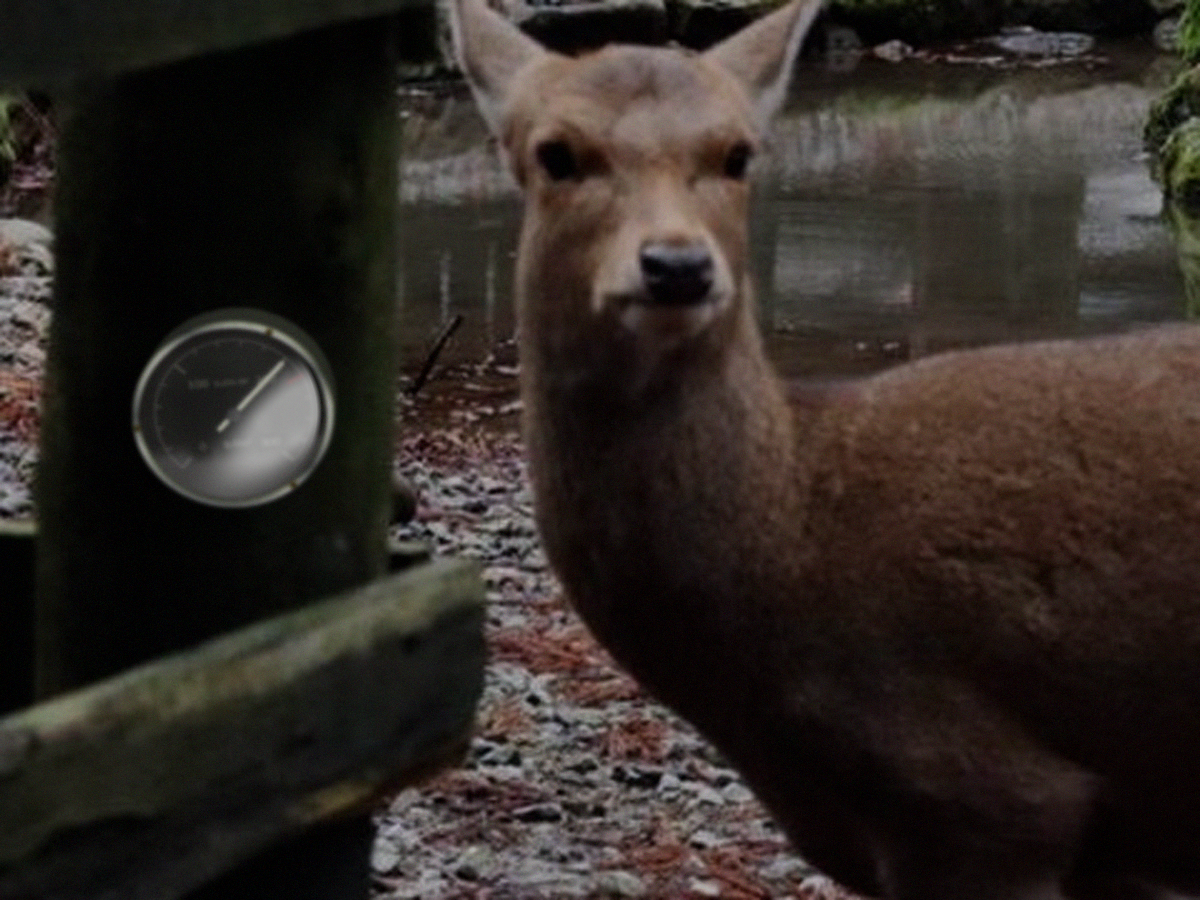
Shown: 200 psi
